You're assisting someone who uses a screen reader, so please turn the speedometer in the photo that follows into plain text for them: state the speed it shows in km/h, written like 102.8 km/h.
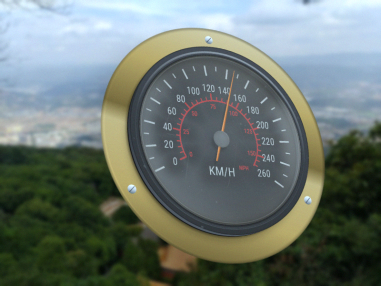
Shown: 145 km/h
